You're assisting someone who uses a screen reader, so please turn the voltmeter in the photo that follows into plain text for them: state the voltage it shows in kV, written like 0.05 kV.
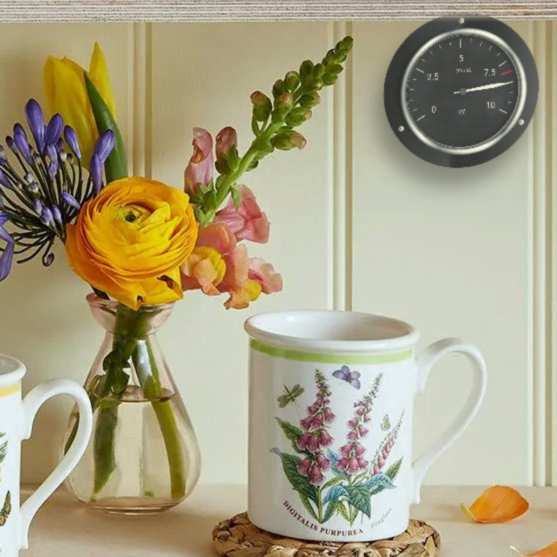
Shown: 8.5 kV
